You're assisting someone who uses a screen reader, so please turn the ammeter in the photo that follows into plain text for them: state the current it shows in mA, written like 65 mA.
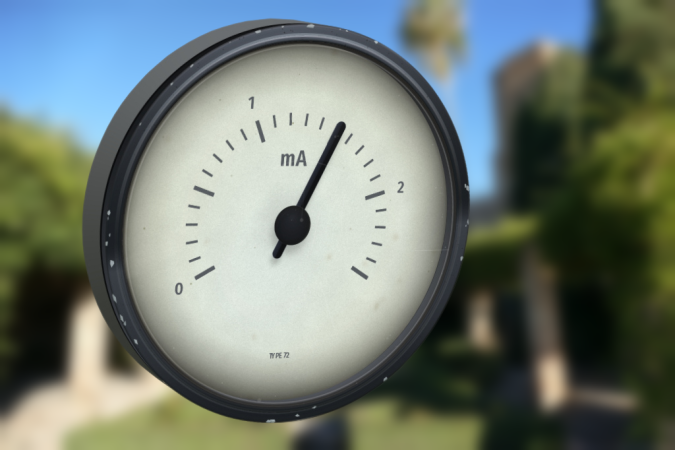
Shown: 1.5 mA
